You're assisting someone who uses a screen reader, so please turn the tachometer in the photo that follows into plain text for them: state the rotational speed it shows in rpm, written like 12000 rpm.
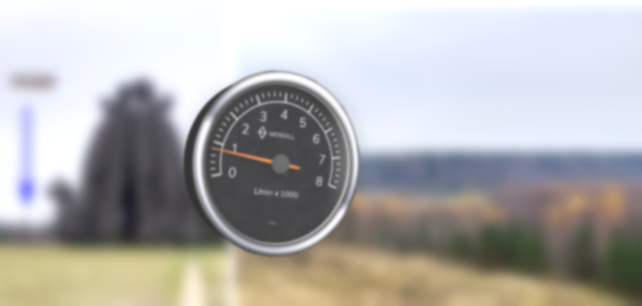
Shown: 800 rpm
